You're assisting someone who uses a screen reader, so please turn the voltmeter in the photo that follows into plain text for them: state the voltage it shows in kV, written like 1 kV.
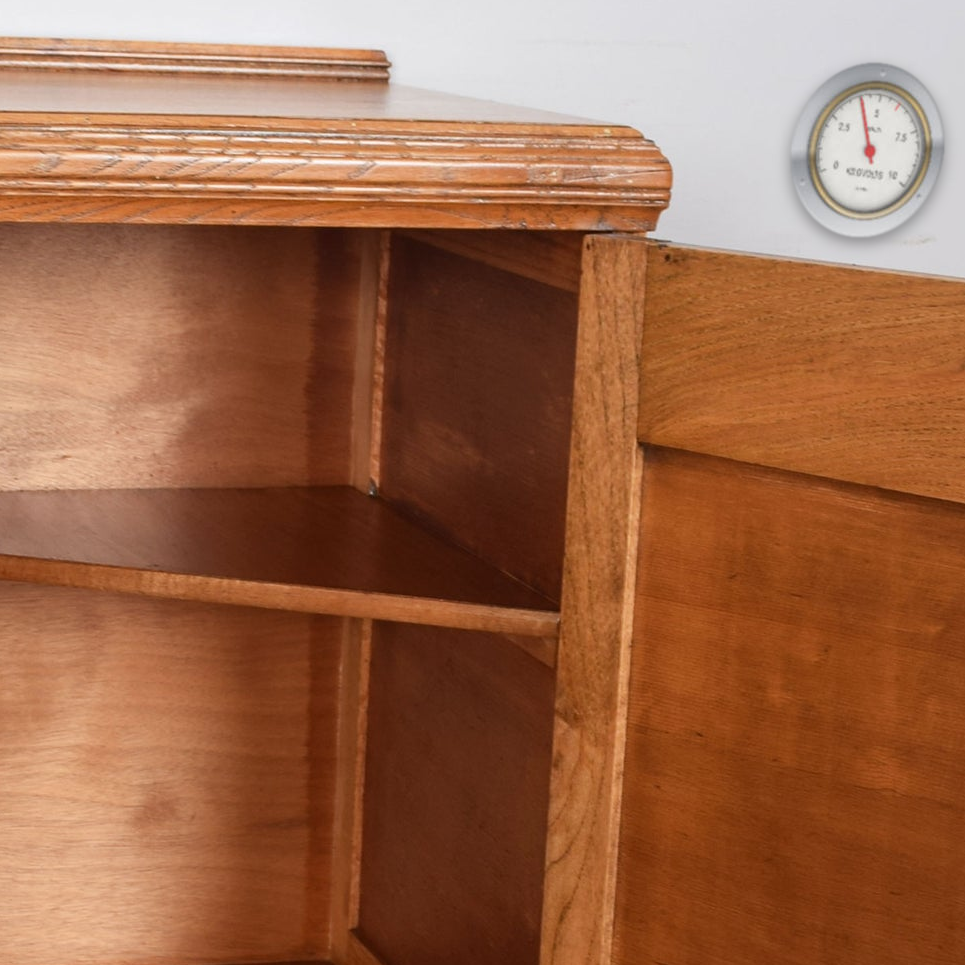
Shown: 4 kV
